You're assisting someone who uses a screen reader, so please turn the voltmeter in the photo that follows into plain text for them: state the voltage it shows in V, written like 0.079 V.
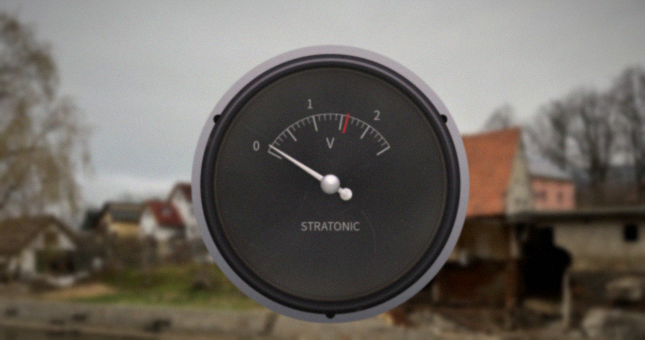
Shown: 0.1 V
